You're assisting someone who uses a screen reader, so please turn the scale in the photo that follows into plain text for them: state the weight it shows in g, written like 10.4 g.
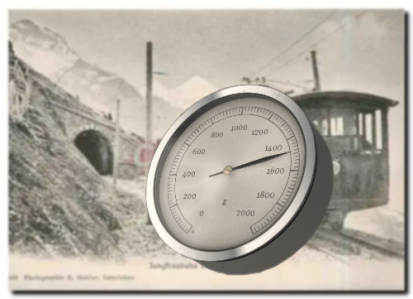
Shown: 1500 g
